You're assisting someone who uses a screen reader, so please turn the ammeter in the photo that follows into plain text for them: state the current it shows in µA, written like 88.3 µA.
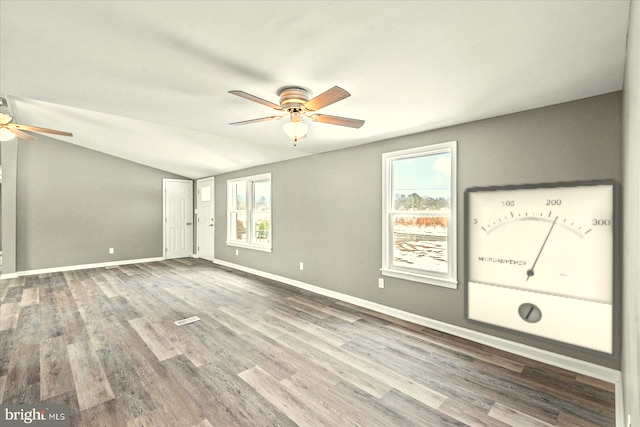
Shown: 220 µA
